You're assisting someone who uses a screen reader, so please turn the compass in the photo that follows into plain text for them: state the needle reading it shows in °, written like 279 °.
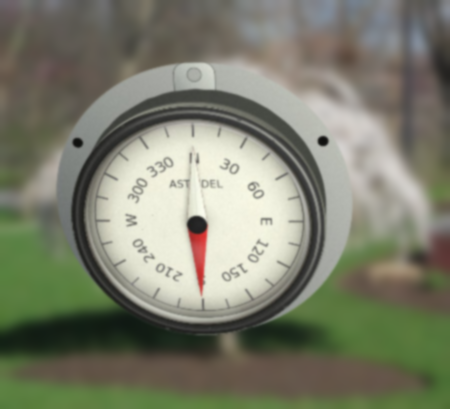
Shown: 180 °
